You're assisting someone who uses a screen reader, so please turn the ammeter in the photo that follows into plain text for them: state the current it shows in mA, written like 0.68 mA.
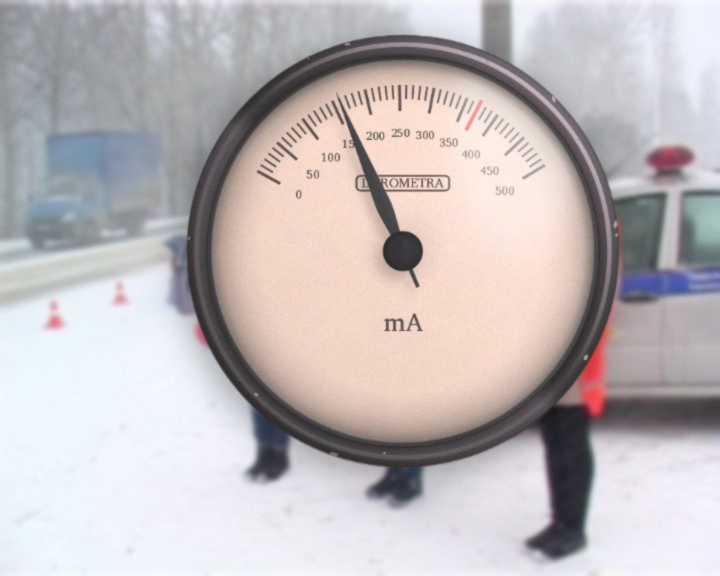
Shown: 160 mA
